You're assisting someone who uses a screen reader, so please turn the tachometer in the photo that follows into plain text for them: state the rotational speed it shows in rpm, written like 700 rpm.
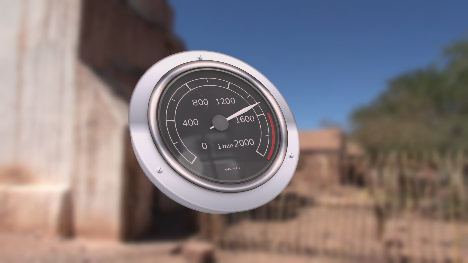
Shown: 1500 rpm
